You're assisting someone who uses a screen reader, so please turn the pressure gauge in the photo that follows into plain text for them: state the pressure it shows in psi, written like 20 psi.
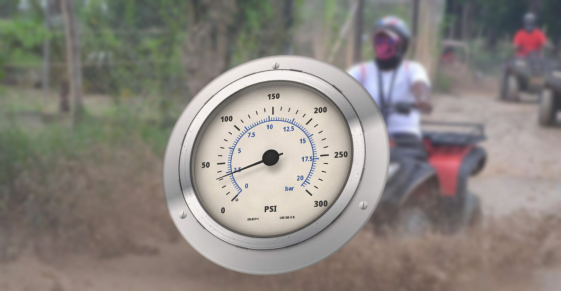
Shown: 30 psi
